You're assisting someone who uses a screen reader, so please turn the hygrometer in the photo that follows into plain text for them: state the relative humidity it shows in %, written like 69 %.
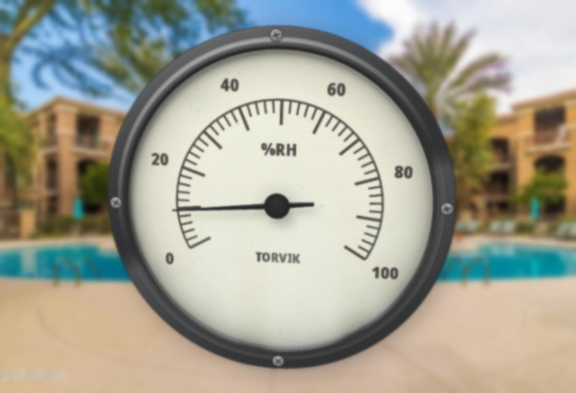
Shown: 10 %
